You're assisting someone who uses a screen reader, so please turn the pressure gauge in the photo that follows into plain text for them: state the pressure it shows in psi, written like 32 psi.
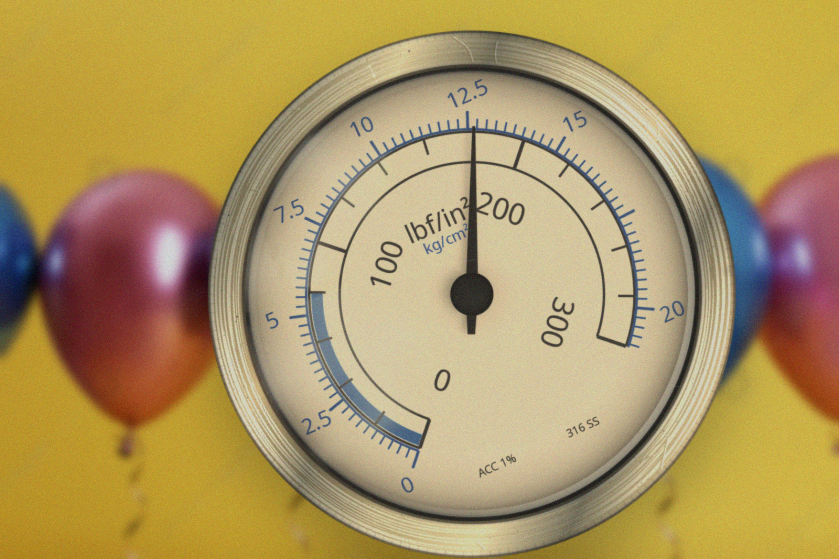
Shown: 180 psi
